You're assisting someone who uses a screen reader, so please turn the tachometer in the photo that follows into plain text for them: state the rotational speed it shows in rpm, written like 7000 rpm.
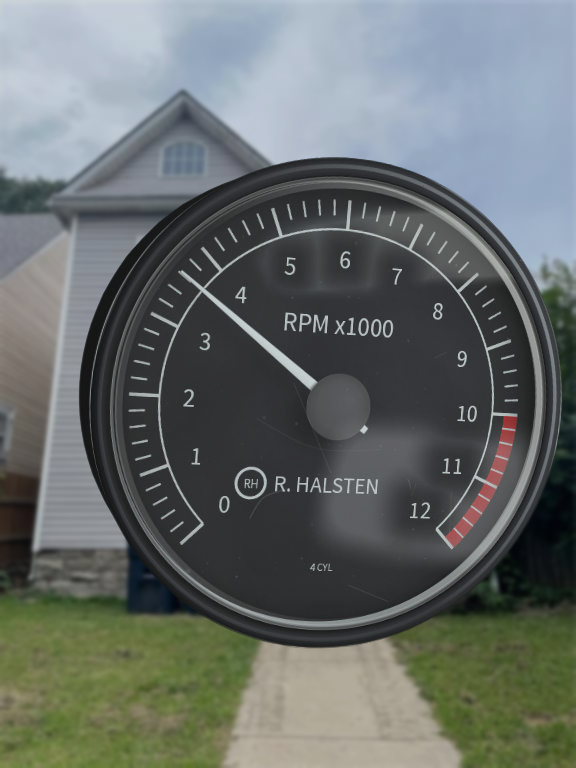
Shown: 3600 rpm
